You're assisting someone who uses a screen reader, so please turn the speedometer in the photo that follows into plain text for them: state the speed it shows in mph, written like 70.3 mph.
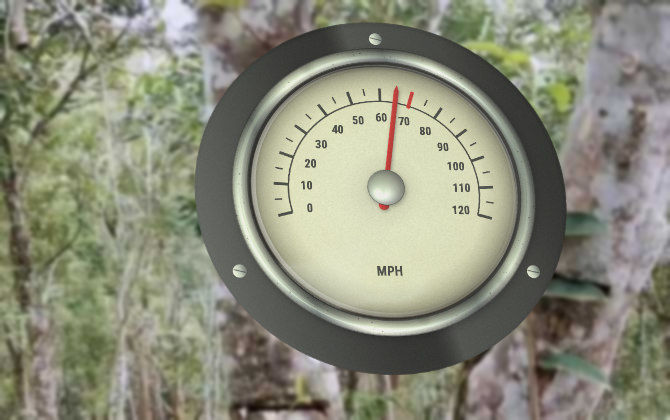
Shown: 65 mph
